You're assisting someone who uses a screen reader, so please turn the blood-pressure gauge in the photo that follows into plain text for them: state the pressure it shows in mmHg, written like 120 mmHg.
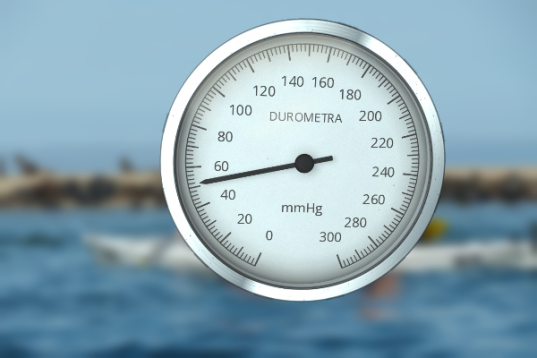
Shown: 52 mmHg
